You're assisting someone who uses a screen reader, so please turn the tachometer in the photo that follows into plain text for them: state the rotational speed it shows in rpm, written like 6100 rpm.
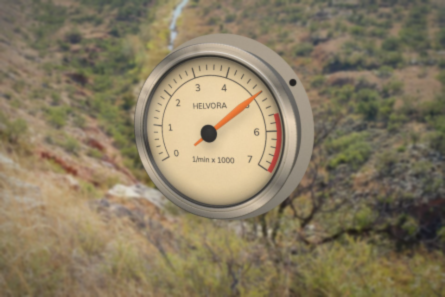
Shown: 5000 rpm
